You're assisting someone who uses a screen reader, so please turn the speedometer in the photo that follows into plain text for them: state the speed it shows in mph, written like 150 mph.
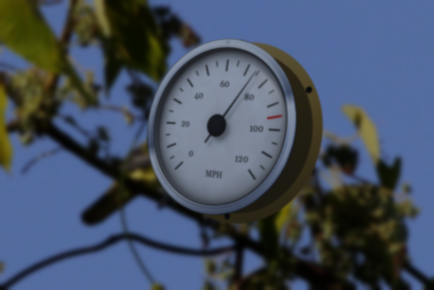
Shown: 75 mph
